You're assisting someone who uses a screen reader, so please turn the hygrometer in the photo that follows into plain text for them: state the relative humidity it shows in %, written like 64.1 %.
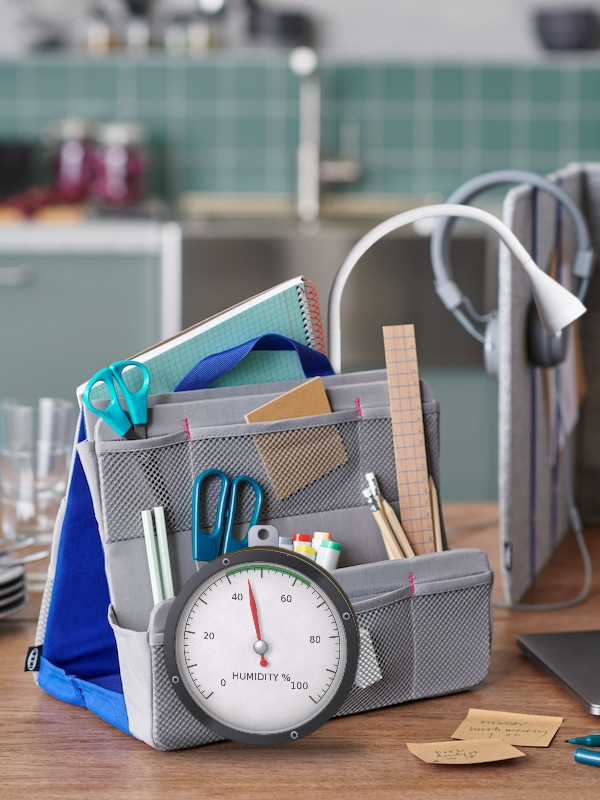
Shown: 46 %
